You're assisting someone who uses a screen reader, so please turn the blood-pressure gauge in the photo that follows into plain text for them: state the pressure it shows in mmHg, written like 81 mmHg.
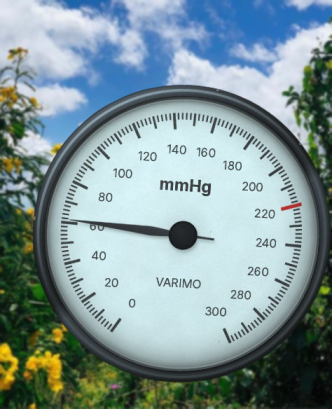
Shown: 62 mmHg
